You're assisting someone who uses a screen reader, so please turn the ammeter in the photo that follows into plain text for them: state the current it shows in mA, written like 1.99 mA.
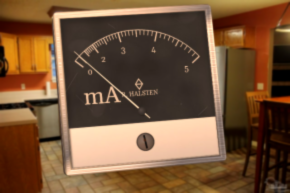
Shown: 1 mA
